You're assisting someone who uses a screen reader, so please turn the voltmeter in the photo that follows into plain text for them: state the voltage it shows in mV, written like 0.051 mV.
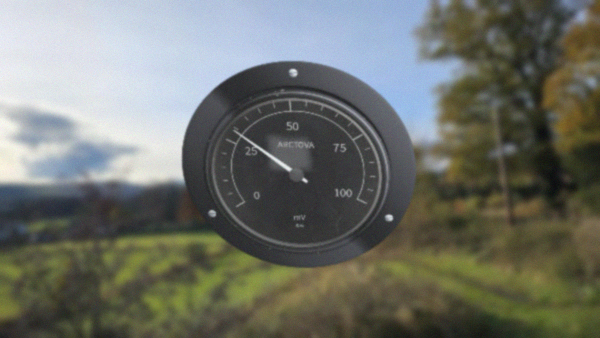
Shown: 30 mV
